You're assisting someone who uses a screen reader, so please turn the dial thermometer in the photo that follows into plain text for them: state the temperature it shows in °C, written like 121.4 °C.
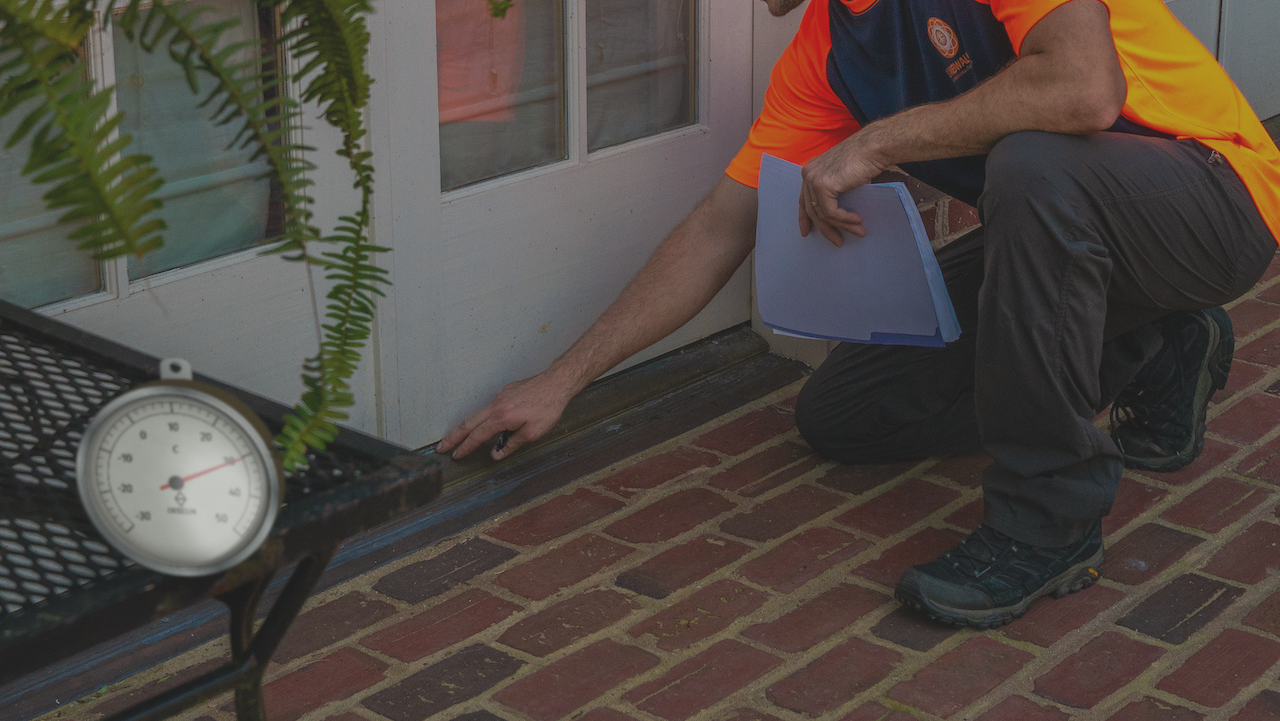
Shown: 30 °C
